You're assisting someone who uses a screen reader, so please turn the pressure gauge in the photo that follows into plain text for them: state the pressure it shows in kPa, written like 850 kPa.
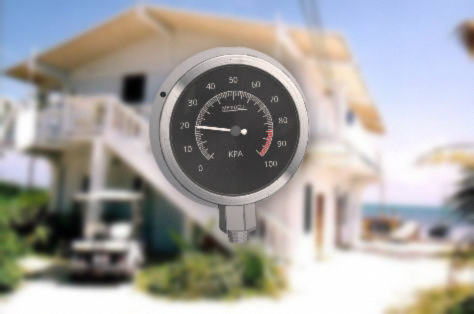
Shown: 20 kPa
